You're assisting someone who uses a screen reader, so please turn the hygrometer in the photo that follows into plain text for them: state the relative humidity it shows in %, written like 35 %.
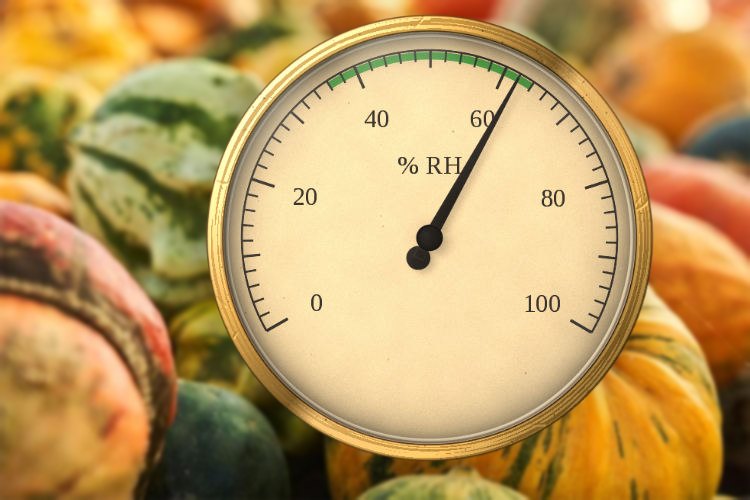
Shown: 62 %
